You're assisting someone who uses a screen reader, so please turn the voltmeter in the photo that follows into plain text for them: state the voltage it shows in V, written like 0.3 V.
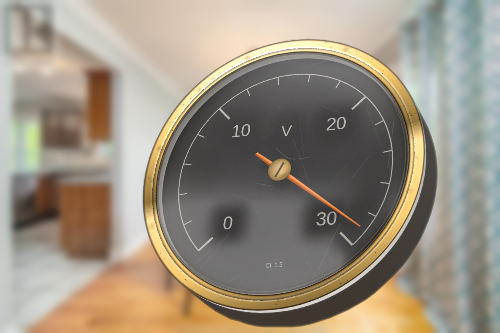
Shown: 29 V
